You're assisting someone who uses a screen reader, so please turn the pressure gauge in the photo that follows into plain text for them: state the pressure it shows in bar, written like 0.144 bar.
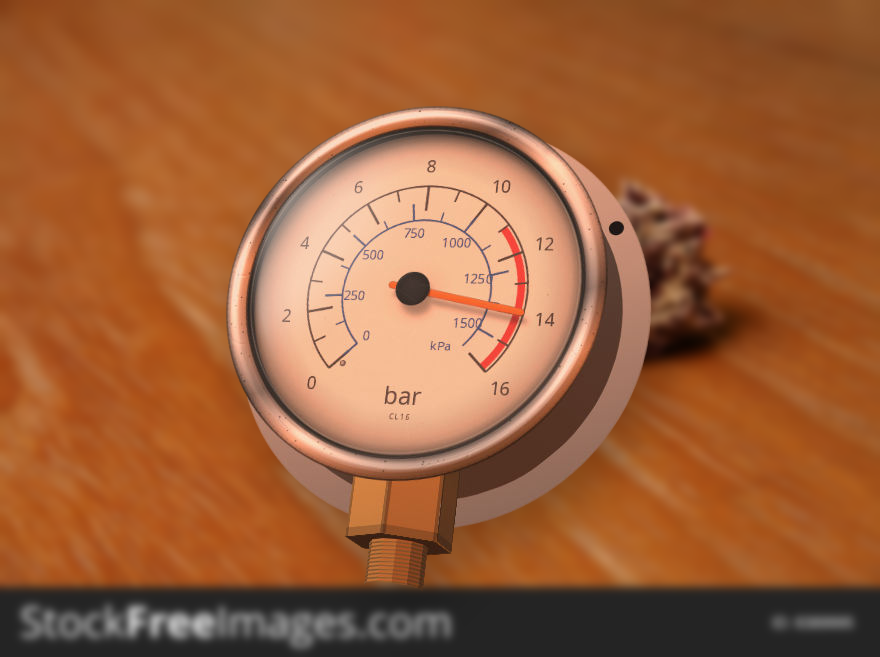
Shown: 14 bar
